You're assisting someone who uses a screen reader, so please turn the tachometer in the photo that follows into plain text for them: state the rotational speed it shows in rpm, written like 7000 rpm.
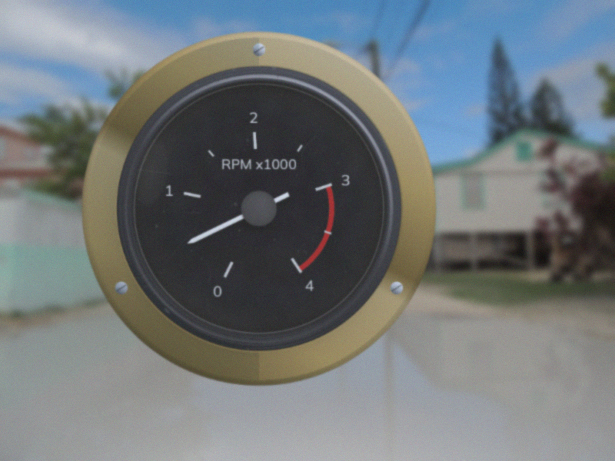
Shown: 500 rpm
